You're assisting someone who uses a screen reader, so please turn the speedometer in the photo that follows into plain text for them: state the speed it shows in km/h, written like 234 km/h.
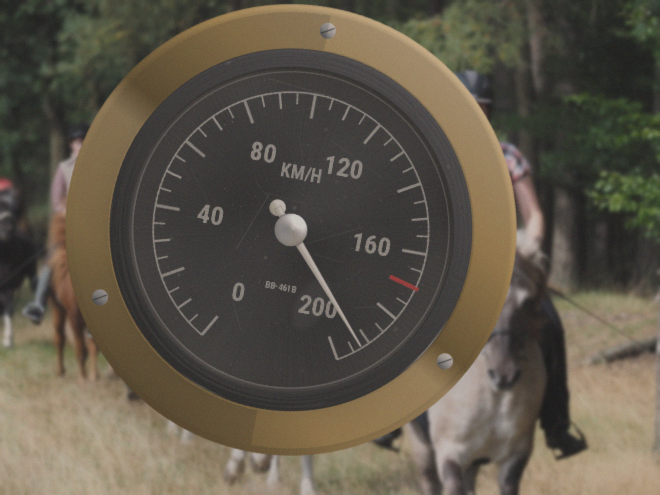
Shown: 192.5 km/h
